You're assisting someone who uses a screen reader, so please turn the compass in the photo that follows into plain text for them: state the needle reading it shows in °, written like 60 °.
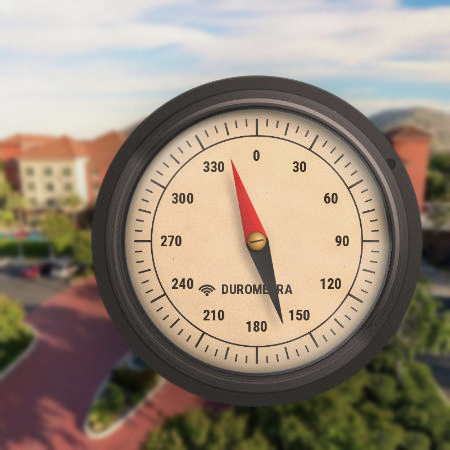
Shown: 342.5 °
